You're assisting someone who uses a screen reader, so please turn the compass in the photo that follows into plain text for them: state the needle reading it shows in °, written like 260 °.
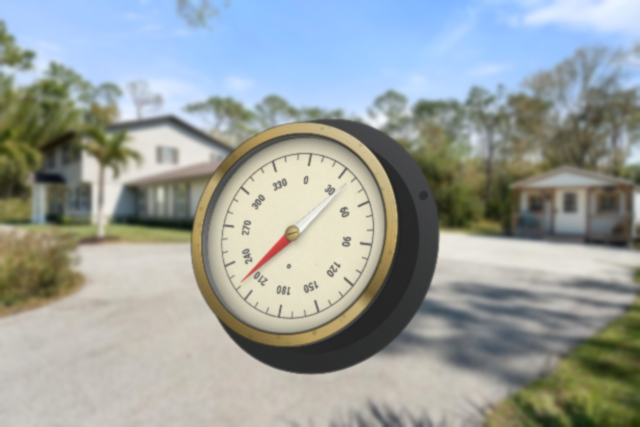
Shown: 220 °
